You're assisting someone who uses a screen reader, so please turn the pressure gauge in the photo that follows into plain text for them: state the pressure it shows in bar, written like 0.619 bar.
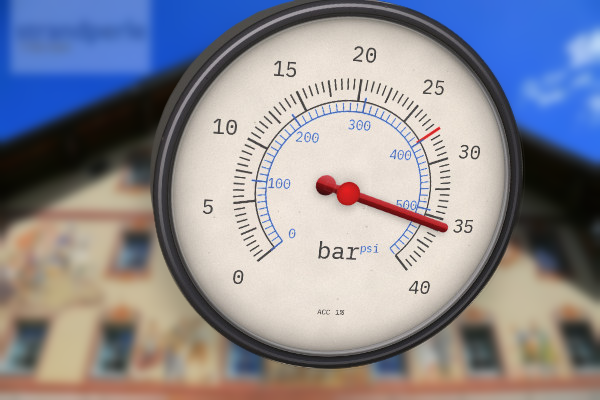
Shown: 35.5 bar
